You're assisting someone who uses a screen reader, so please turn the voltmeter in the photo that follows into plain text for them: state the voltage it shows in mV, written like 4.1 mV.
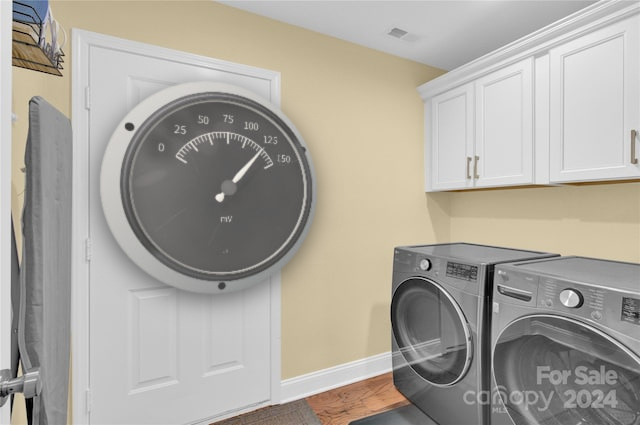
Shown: 125 mV
